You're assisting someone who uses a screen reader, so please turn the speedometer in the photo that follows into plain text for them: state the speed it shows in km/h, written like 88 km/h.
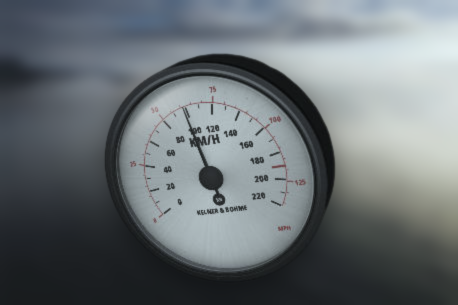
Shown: 100 km/h
